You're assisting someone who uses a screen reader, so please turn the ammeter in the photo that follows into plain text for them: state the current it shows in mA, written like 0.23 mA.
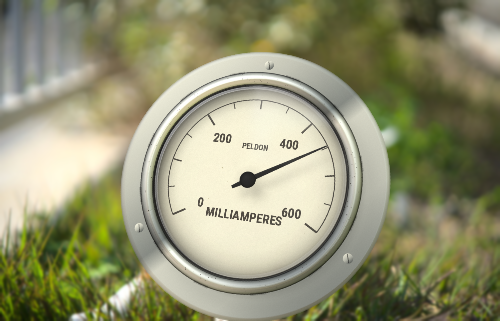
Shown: 450 mA
